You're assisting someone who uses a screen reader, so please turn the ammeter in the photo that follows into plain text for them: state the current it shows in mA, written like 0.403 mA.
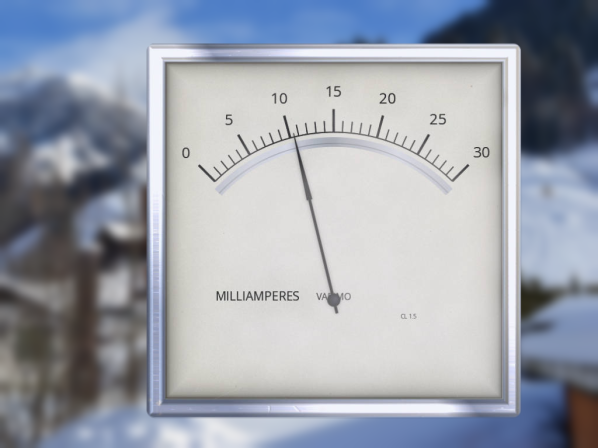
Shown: 10.5 mA
